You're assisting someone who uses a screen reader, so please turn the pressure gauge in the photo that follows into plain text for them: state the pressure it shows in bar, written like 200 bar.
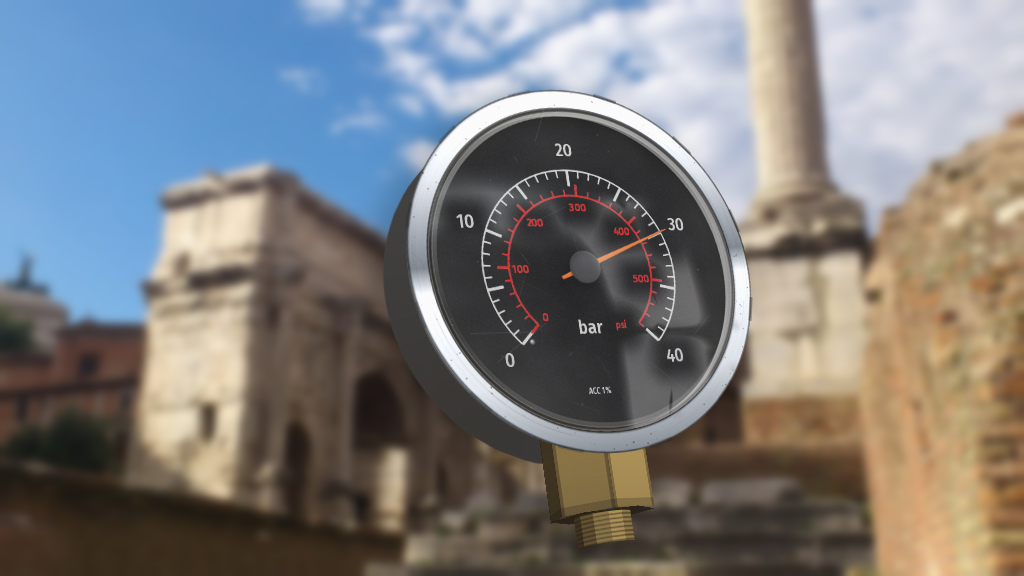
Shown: 30 bar
